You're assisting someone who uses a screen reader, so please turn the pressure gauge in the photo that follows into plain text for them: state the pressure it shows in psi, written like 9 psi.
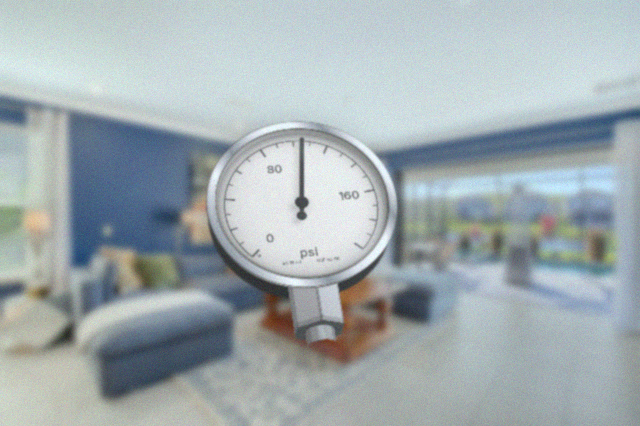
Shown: 105 psi
